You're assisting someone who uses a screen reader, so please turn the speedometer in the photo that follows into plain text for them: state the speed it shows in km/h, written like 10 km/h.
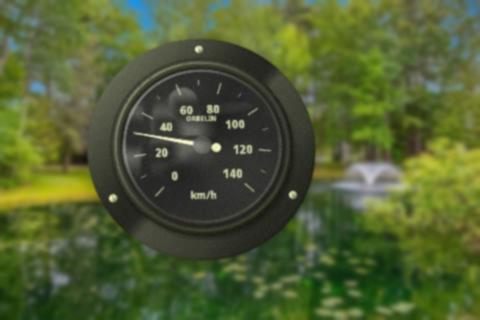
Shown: 30 km/h
